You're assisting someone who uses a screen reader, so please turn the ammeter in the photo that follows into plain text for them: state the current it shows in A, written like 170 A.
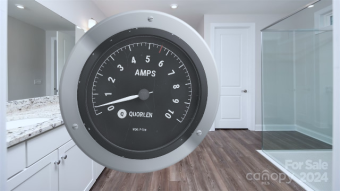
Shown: 0.4 A
